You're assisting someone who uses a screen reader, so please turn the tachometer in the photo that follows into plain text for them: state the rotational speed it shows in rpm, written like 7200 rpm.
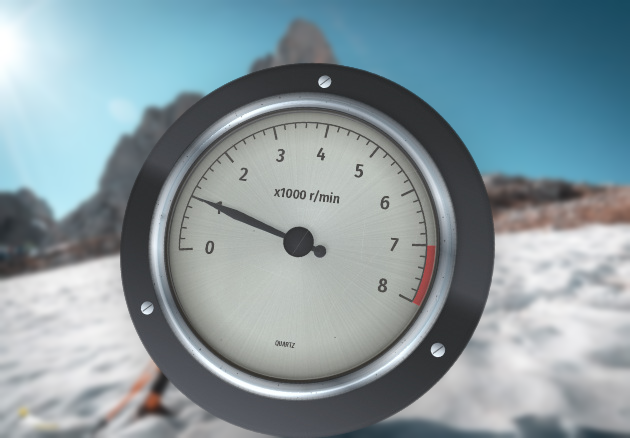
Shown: 1000 rpm
